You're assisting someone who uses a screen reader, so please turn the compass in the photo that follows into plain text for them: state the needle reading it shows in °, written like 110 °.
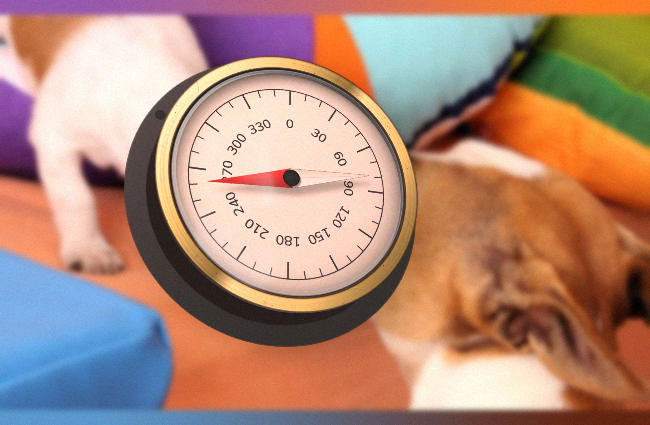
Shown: 260 °
